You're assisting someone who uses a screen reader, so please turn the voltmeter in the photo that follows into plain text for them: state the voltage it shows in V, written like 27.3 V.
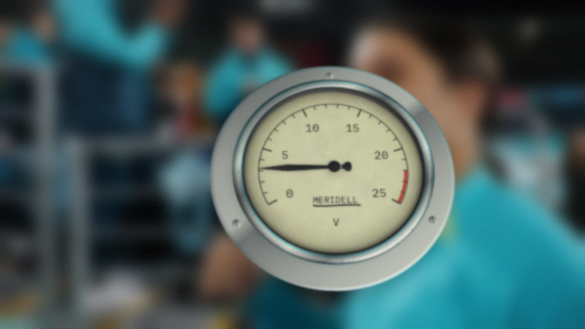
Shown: 3 V
